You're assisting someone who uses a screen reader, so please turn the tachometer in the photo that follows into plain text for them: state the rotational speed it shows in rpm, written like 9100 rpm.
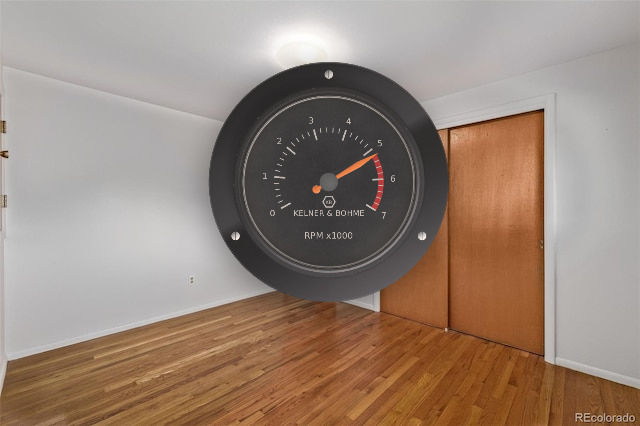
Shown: 5200 rpm
